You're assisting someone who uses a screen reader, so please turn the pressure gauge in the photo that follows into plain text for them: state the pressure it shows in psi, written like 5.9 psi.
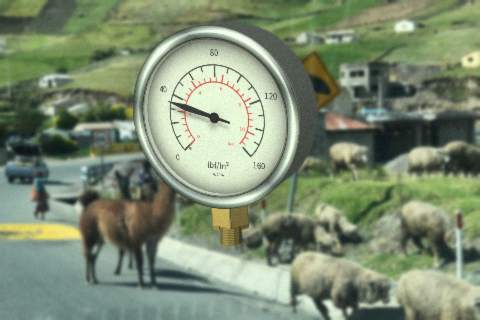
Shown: 35 psi
